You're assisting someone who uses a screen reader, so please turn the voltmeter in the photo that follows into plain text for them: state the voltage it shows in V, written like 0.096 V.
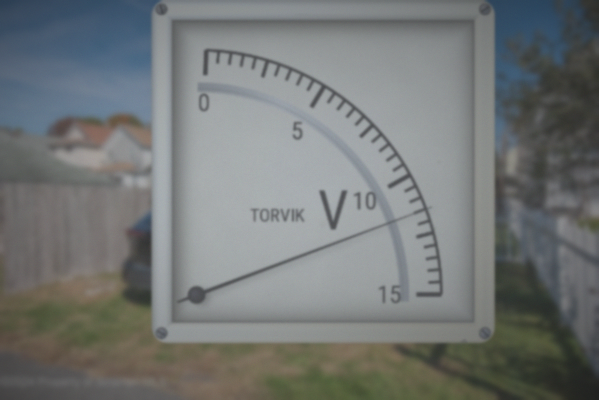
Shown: 11.5 V
